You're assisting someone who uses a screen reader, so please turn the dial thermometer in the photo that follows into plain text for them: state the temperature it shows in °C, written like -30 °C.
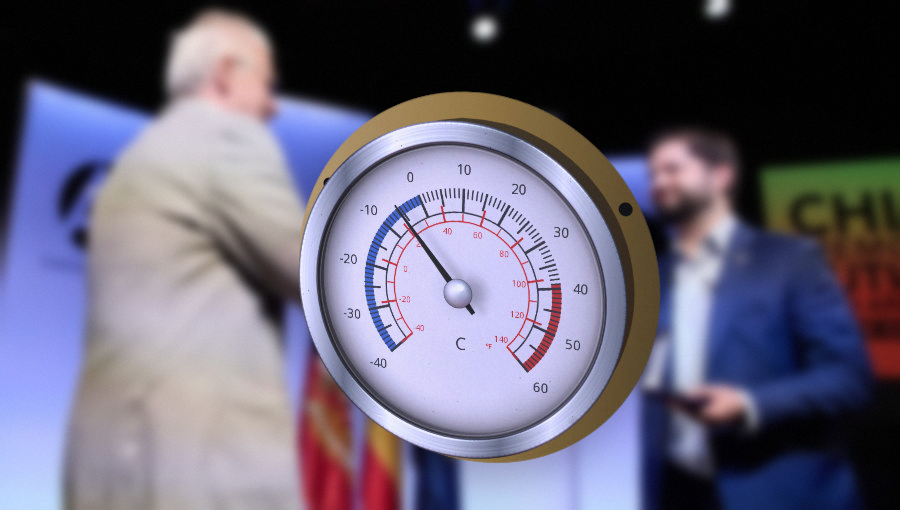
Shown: -5 °C
